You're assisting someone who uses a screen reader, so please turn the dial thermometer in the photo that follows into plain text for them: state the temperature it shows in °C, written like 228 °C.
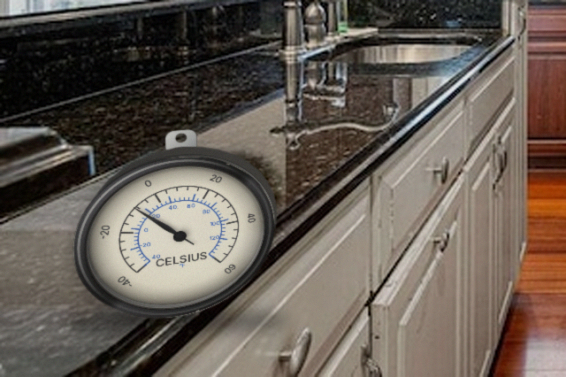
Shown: -8 °C
